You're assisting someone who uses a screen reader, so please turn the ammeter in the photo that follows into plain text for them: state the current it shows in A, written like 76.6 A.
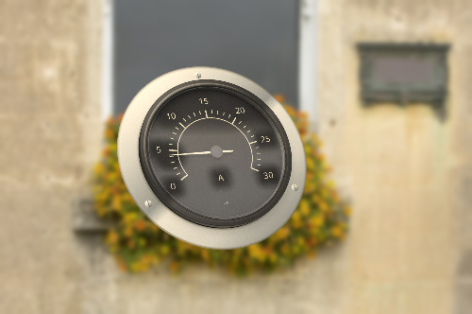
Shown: 4 A
